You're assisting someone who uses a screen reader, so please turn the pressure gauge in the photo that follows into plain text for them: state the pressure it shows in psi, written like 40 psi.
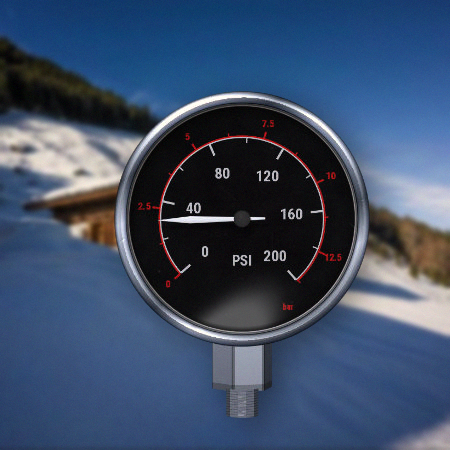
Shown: 30 psi
